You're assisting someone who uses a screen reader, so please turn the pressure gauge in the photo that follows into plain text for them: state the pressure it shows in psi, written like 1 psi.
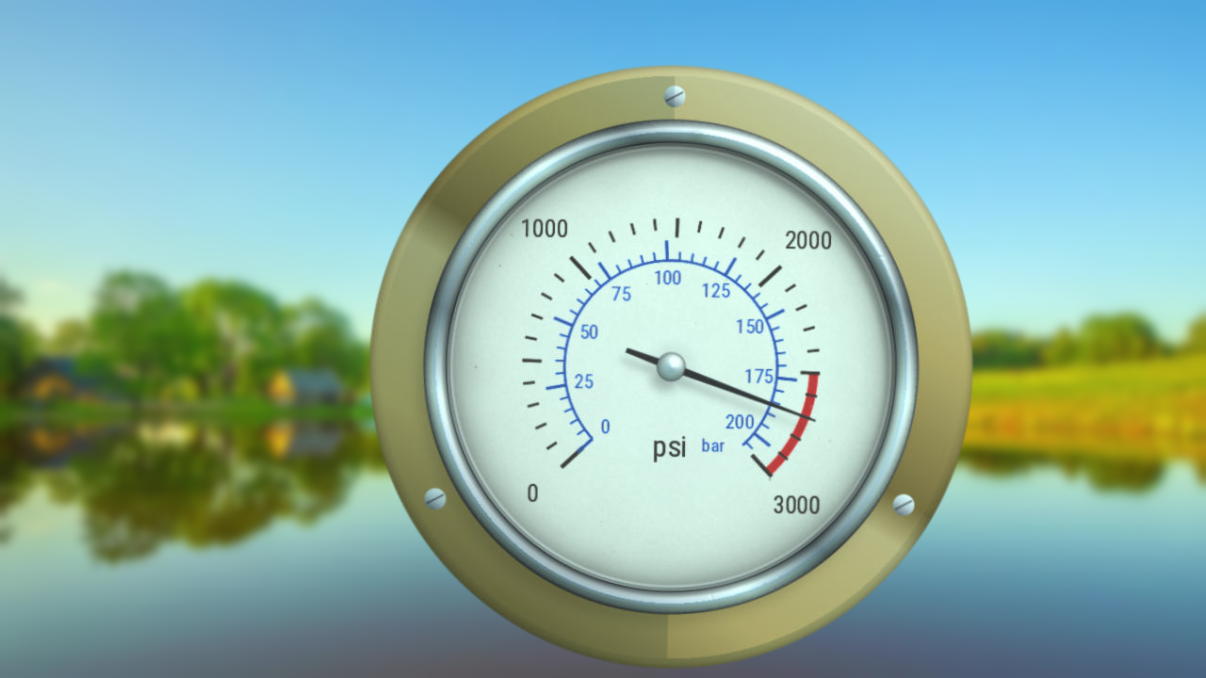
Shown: 2700 psi
